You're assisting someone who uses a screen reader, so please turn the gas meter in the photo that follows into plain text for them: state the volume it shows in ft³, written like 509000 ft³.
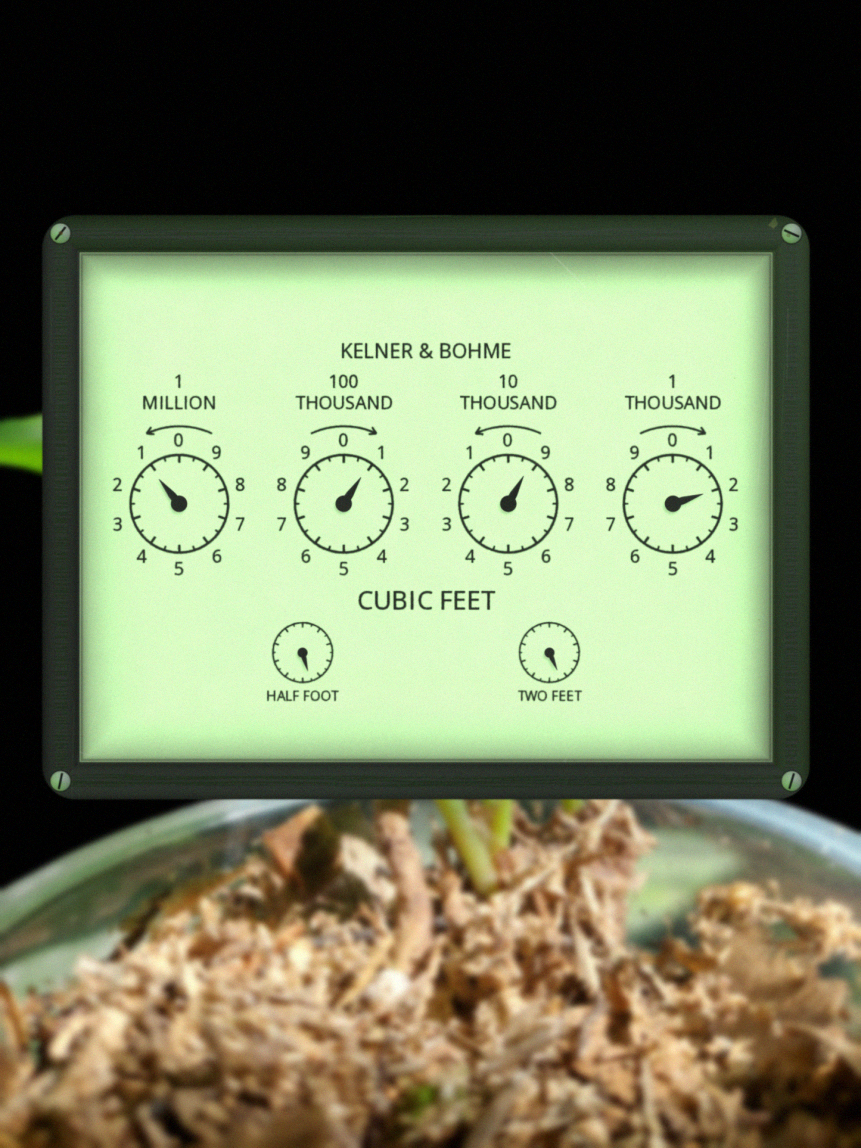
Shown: 109200 ft³
